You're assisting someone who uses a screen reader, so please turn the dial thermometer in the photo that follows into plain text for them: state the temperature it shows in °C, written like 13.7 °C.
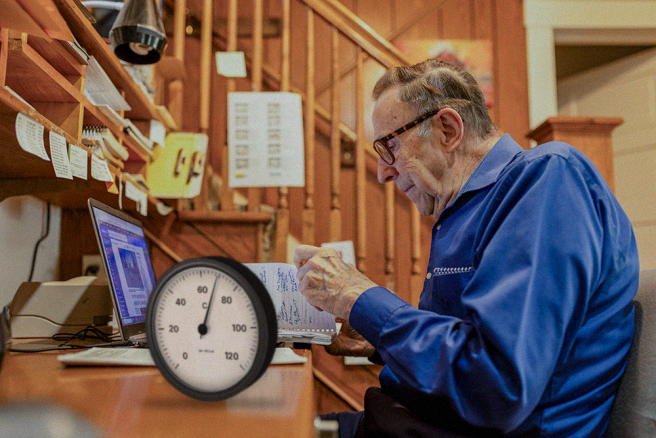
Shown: 70 °C
